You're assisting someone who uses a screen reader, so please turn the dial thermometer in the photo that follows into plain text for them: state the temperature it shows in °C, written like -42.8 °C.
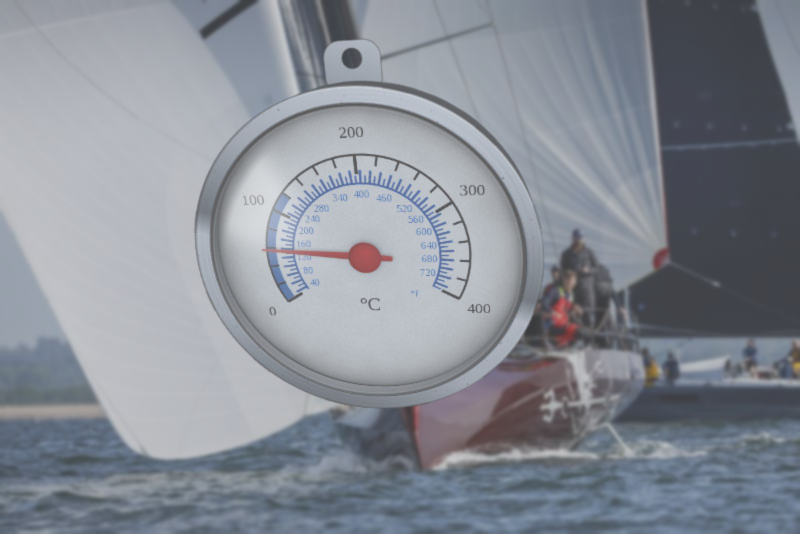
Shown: 60 °C
